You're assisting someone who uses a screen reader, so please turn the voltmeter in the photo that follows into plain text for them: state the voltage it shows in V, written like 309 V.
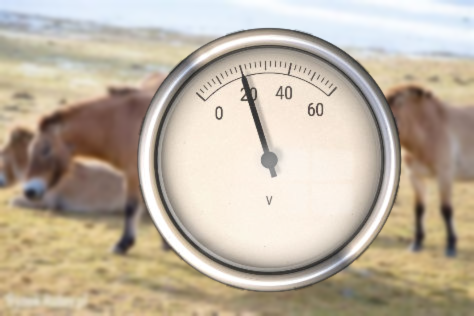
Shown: 20 V
